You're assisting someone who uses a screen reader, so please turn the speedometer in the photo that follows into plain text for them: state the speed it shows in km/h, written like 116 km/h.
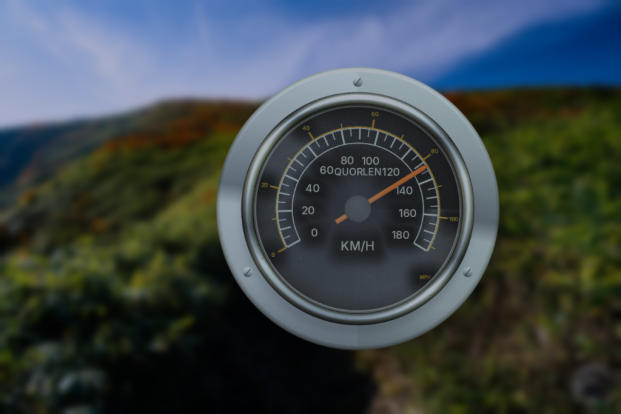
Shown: 132.5 km/h
